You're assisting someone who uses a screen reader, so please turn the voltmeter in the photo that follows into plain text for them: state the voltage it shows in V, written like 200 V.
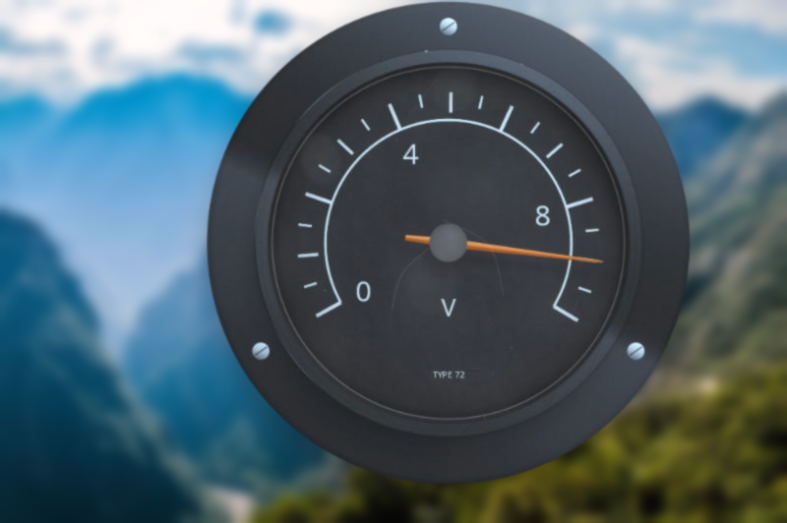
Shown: 9 V
